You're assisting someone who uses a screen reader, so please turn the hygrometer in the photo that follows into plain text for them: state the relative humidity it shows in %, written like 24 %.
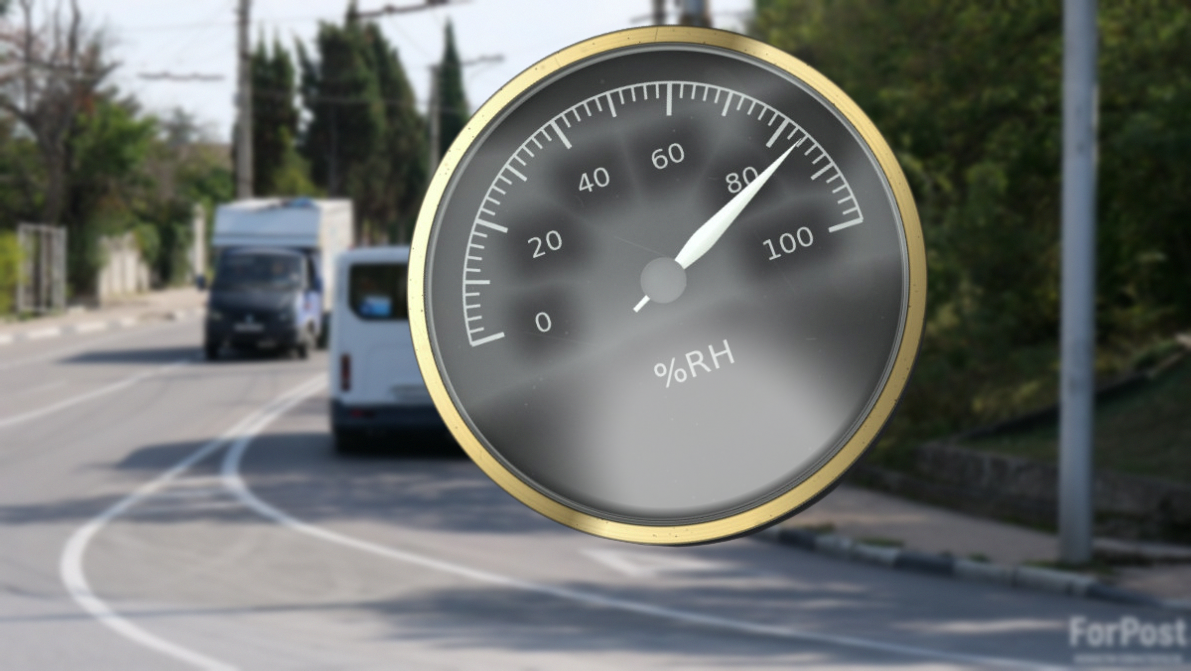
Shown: 84 %
